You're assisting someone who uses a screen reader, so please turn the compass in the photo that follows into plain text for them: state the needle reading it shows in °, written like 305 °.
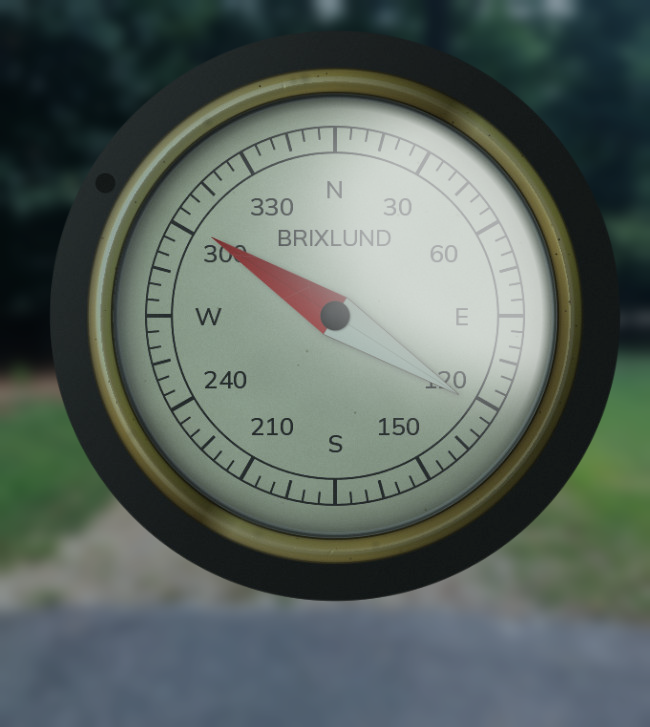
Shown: 302.5 °
